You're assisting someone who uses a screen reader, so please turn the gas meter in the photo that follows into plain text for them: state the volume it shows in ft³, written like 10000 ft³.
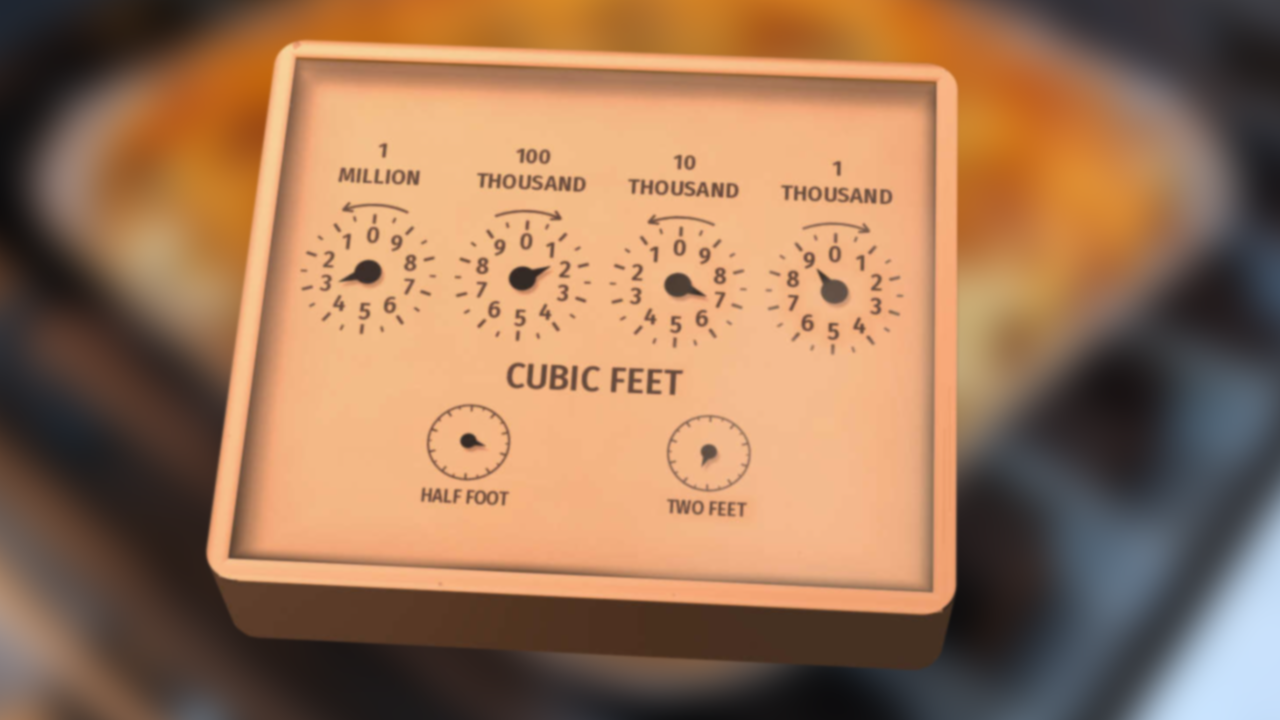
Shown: 316900 ft³
